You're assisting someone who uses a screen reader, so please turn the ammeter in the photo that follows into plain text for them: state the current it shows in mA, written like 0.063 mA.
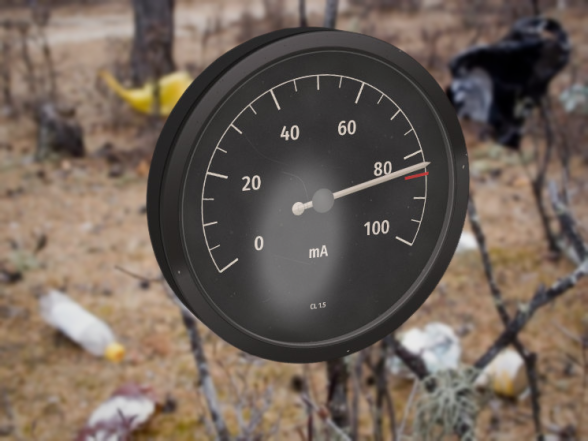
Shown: 82.5 mA
